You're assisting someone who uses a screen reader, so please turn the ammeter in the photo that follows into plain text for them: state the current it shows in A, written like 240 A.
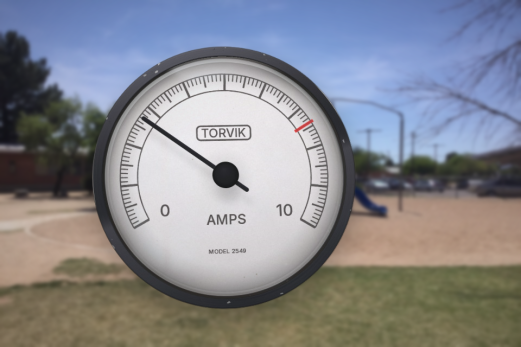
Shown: 2.7 A
